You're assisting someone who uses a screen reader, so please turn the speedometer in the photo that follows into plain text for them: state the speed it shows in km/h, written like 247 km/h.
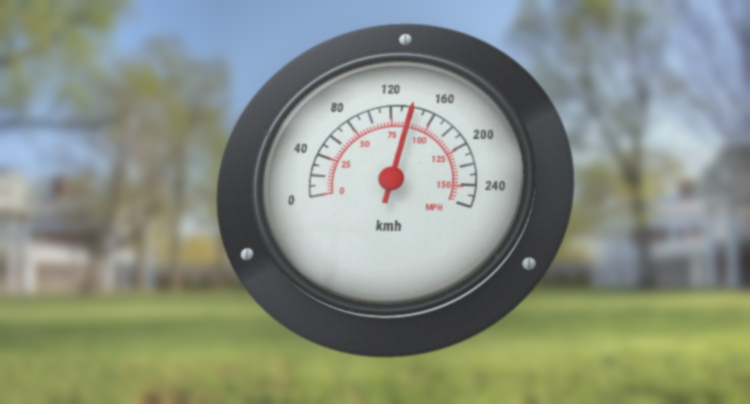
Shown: 140 km/h
